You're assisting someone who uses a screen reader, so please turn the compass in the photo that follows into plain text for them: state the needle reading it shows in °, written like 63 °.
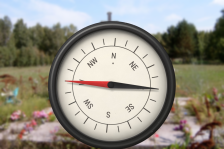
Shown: 270 °
